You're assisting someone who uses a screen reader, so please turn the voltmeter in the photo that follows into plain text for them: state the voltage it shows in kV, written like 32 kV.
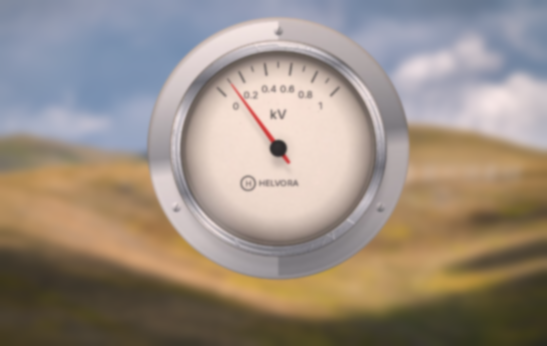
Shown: 0.1 kV
